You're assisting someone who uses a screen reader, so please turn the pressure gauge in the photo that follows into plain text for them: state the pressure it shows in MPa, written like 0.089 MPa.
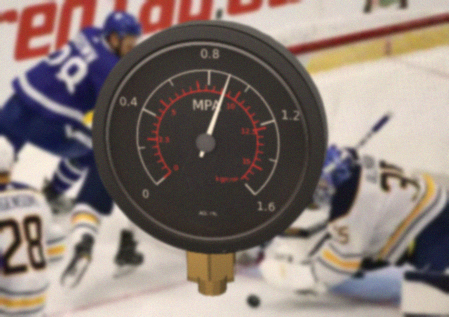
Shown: 0.9 MPa
